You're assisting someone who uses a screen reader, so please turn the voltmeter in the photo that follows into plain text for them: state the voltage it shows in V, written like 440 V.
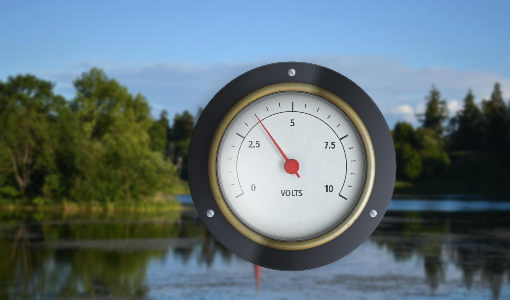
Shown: 3.5 V
